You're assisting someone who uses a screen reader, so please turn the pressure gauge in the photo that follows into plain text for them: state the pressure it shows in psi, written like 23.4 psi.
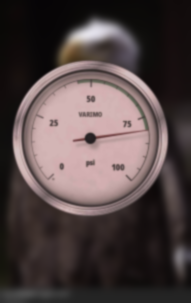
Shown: 80 psi
